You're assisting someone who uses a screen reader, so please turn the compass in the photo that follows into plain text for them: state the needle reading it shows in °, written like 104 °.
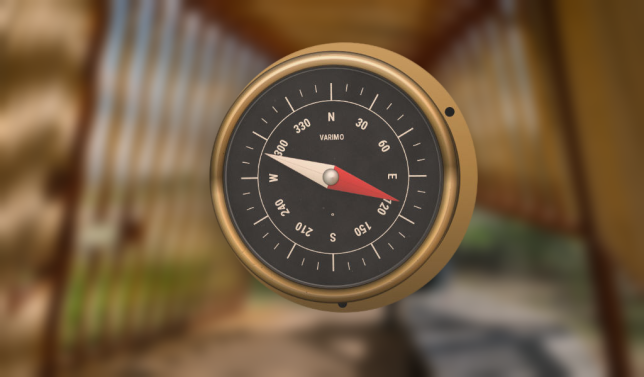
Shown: 110 °
